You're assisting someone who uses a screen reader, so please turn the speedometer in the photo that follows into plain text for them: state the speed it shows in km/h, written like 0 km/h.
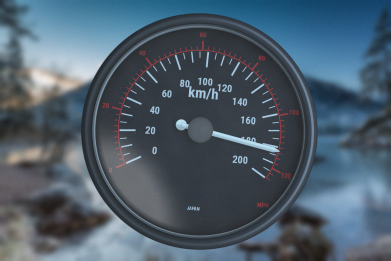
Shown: 182.5 km/h
